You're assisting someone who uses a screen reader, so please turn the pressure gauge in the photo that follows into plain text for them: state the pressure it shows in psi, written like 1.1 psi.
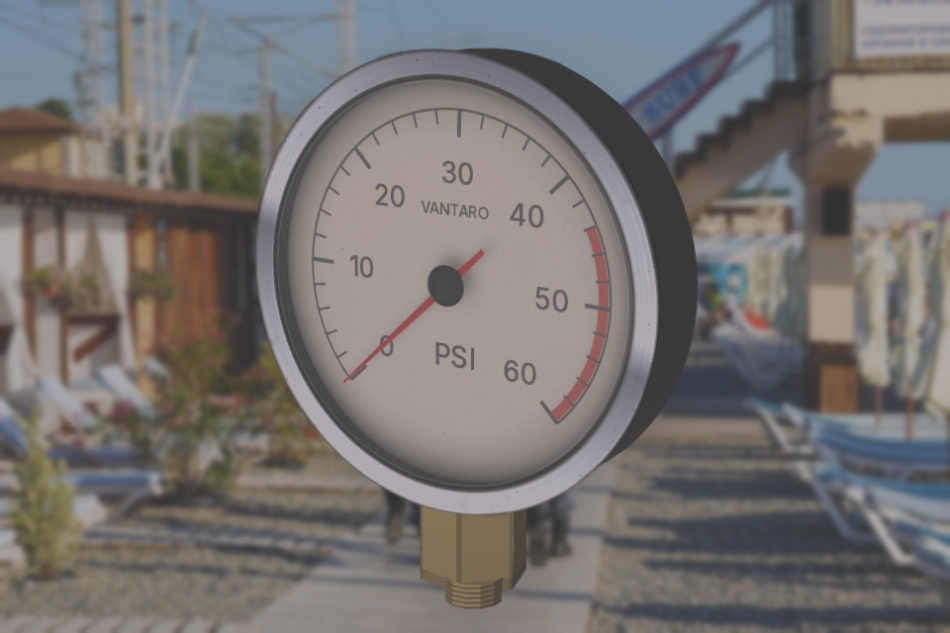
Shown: 0 psi
